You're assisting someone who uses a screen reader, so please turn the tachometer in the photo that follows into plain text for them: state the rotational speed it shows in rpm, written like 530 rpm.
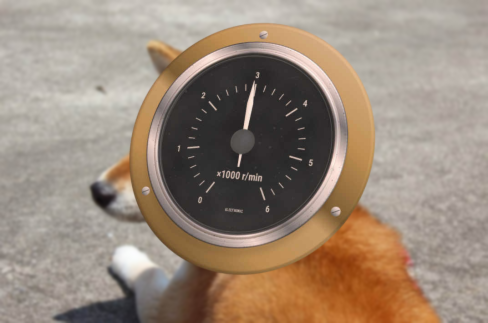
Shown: 3000 rpm
